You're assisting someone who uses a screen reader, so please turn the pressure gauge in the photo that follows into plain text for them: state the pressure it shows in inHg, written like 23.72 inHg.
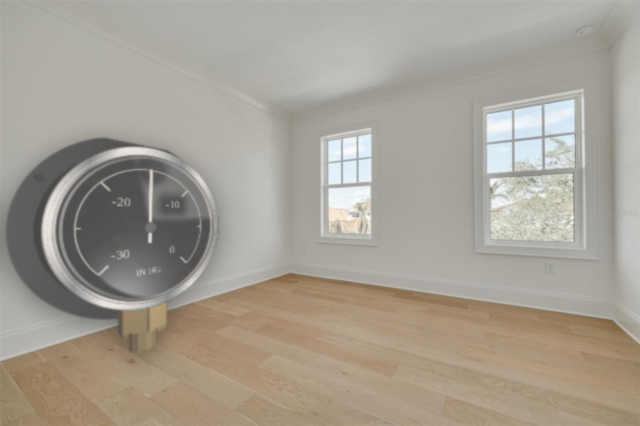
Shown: -15 inHg
